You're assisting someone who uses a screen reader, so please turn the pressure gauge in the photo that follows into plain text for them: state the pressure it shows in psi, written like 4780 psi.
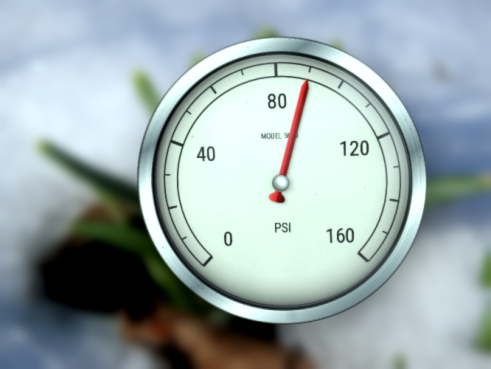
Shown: 90 psi
